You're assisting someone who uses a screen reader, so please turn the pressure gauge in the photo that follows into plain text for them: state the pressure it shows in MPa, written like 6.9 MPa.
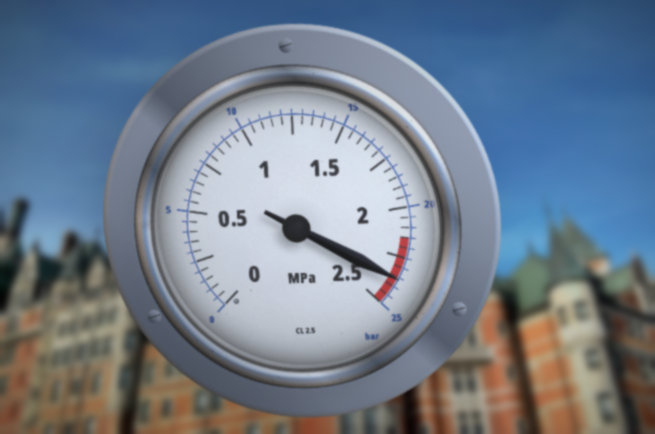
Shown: 2.35 MPa
